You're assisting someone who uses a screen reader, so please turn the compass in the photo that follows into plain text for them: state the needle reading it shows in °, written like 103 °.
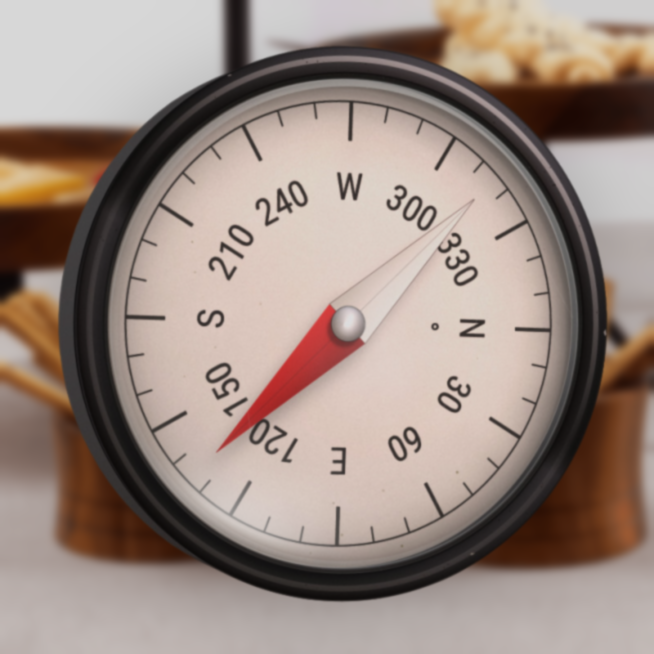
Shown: 135 °
